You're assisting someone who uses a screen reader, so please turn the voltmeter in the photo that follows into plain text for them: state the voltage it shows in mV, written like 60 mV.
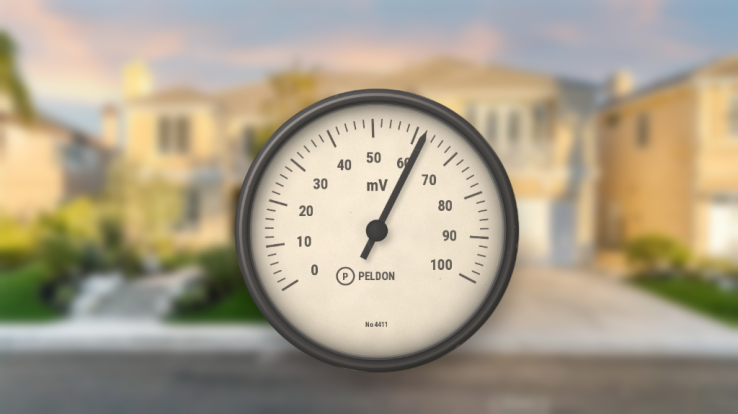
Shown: 62 mV
